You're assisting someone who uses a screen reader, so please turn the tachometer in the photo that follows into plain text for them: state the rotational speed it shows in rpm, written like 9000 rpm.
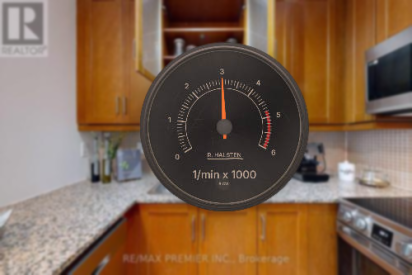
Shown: 3000 rpm
